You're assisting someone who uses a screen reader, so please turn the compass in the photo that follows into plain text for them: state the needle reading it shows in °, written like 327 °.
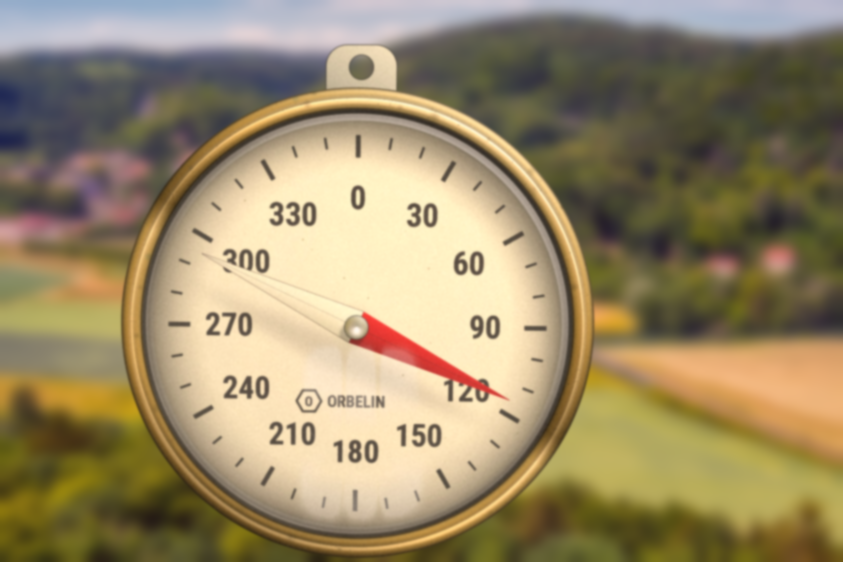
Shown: 115 °
